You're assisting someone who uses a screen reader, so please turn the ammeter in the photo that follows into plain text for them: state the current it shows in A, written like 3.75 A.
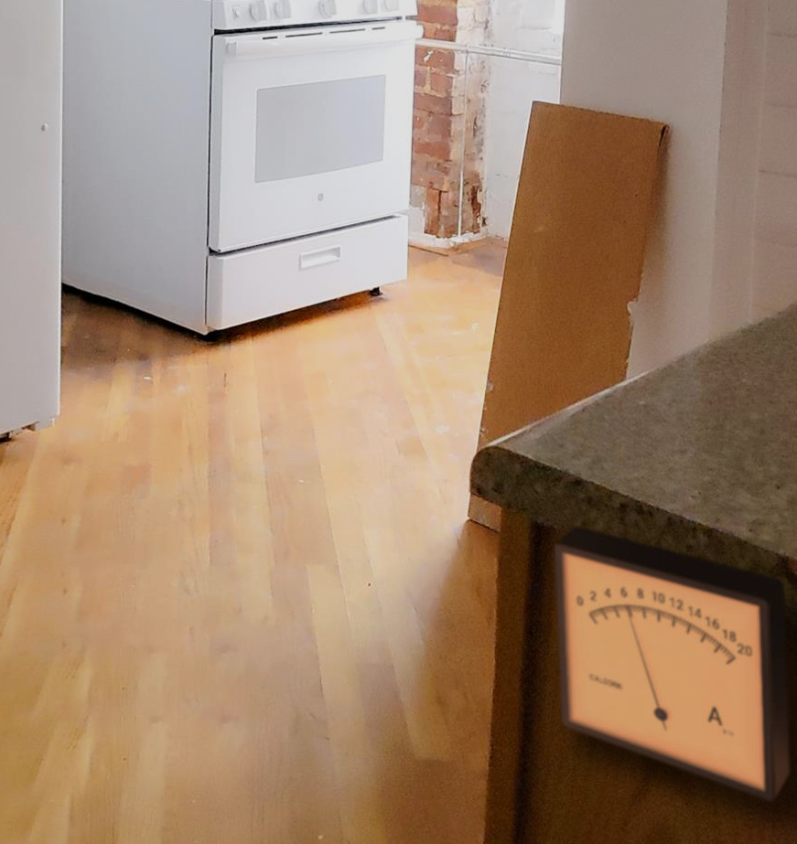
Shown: 6 A
